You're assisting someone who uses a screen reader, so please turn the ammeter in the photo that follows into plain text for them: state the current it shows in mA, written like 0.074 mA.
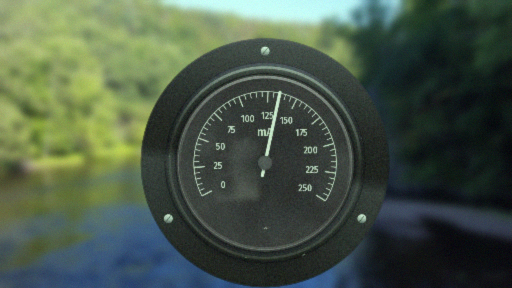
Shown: 135 mA
